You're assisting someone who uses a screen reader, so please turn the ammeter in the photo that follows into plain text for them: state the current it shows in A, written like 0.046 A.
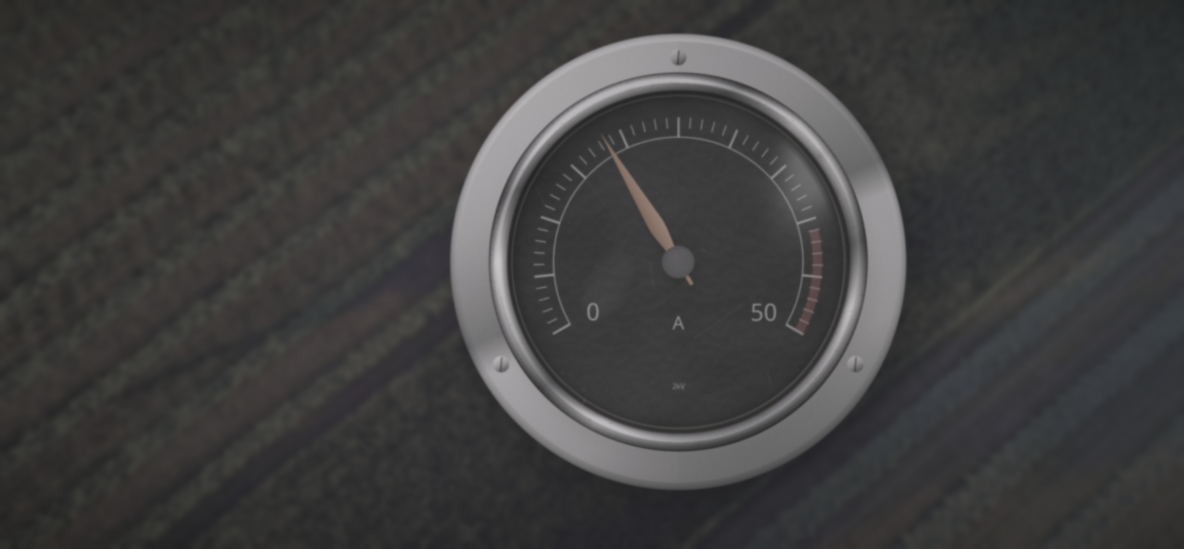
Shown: 18.5 A
